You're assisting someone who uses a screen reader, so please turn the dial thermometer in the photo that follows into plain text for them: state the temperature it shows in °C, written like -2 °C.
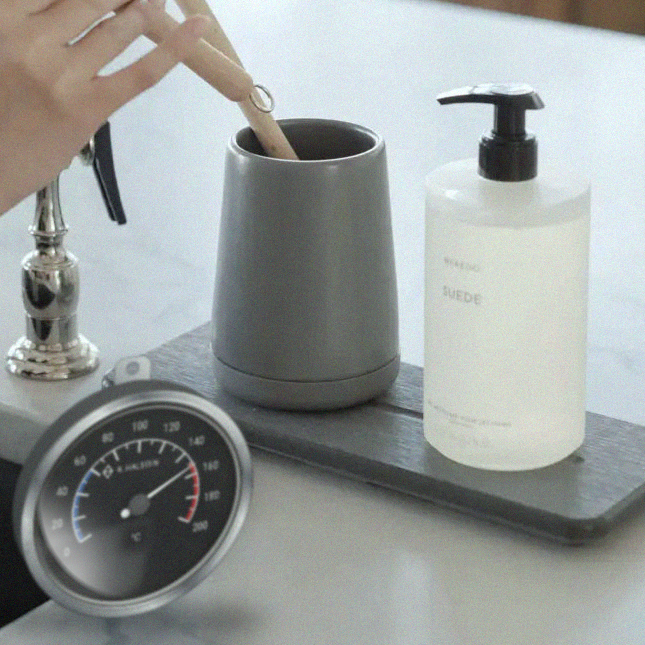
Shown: 150 °C
